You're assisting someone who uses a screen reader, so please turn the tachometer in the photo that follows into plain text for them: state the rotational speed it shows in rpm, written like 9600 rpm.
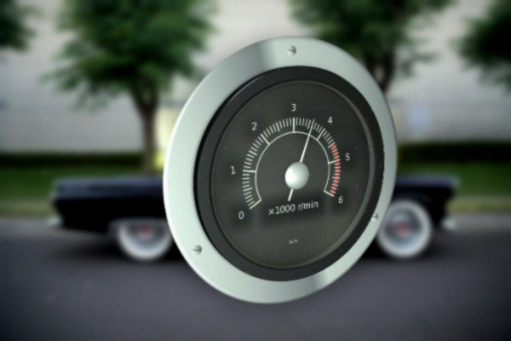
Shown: 3500 rpm
